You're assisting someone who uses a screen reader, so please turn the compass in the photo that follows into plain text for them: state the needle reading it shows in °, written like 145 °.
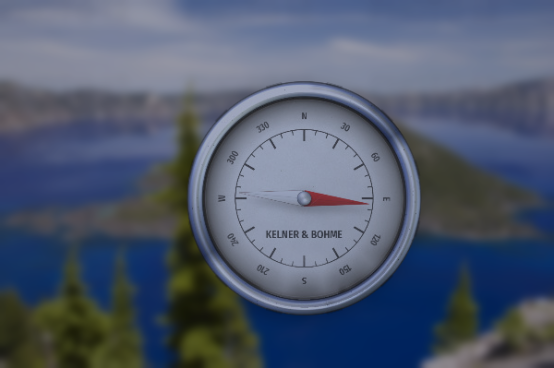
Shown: 95 °
